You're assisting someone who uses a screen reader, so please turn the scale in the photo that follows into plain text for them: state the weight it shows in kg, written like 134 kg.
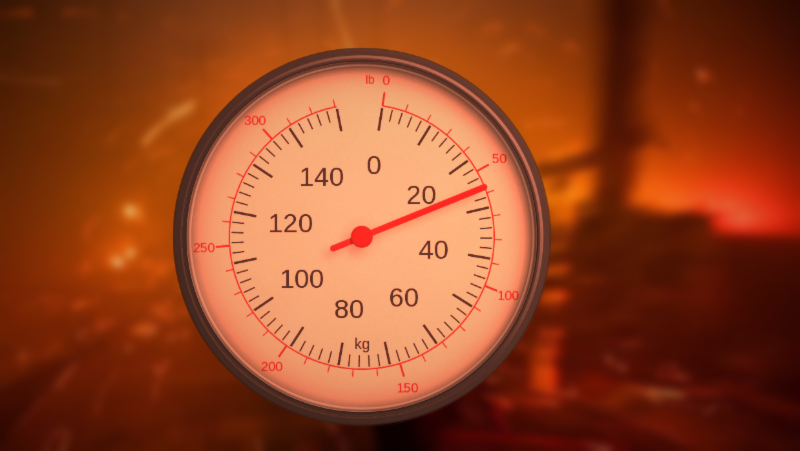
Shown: 26 kg
